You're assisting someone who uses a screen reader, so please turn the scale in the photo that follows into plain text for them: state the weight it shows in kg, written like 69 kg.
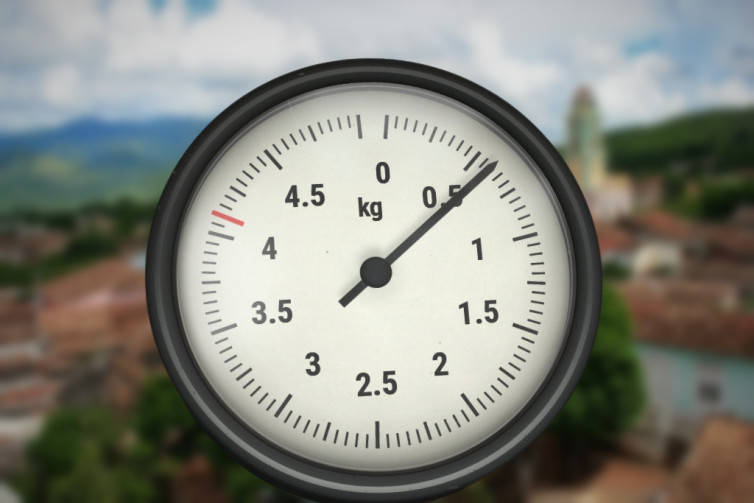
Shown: 0.6 kg
